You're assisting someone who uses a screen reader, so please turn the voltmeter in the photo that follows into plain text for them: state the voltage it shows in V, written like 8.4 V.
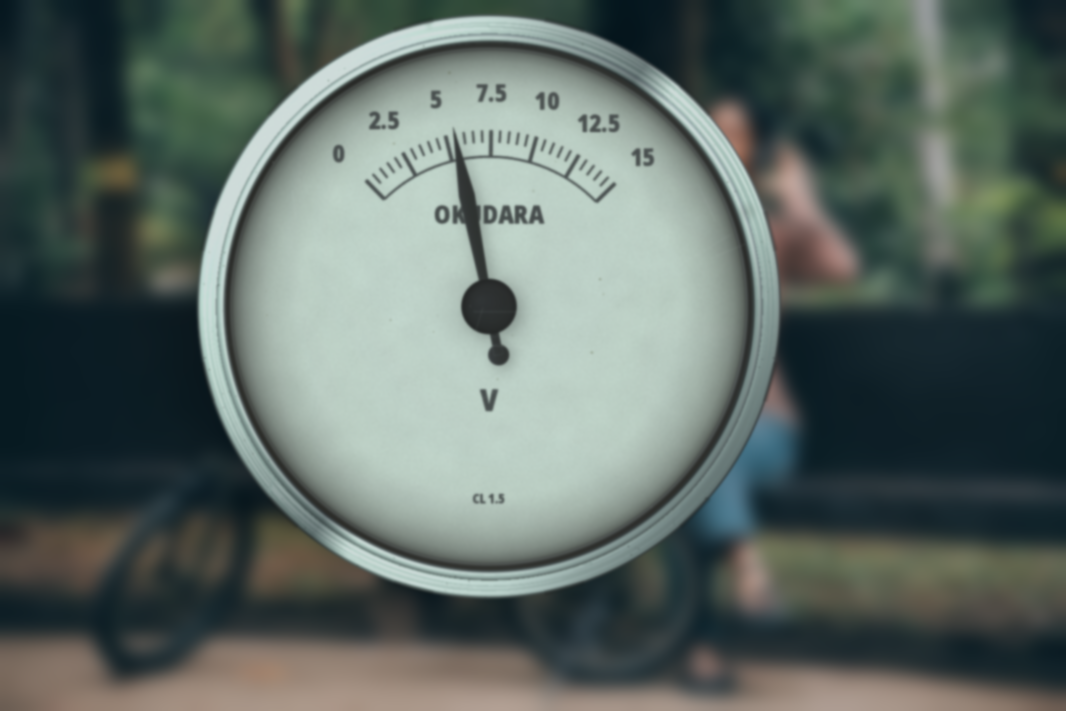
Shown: 5.5 V
